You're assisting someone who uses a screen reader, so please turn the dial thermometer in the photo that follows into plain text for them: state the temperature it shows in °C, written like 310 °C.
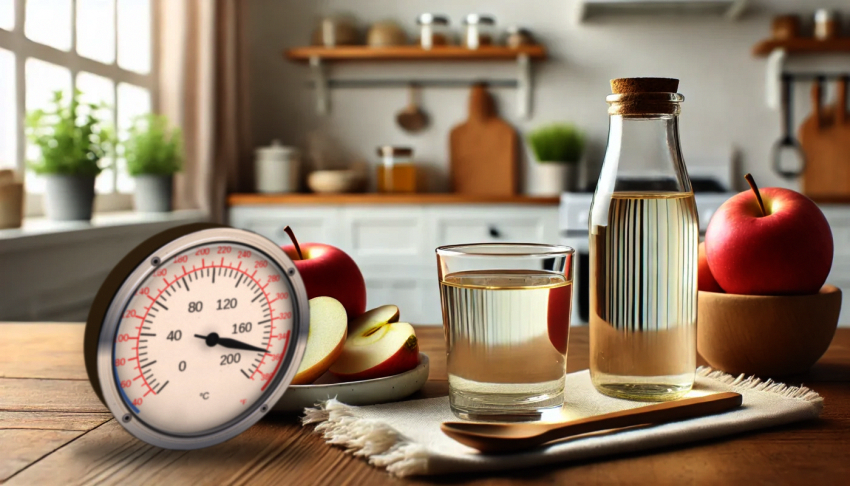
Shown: 180 °C
